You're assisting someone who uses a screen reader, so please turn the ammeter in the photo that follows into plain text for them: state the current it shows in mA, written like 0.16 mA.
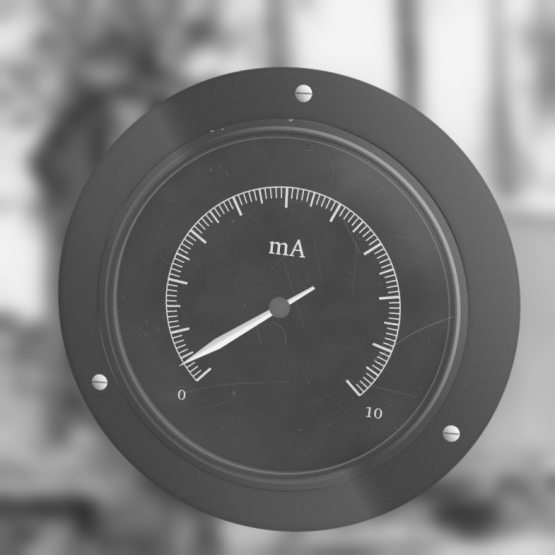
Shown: 0.4 mA
